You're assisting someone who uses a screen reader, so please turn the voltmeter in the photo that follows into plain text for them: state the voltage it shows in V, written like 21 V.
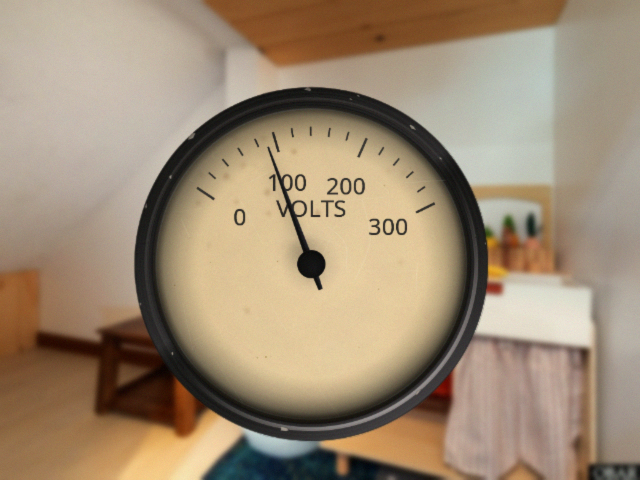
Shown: 90 V
